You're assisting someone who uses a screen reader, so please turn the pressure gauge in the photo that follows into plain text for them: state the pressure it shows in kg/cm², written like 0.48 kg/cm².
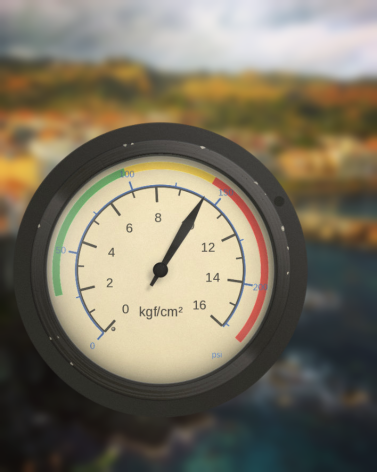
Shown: 10 kg/cm²
